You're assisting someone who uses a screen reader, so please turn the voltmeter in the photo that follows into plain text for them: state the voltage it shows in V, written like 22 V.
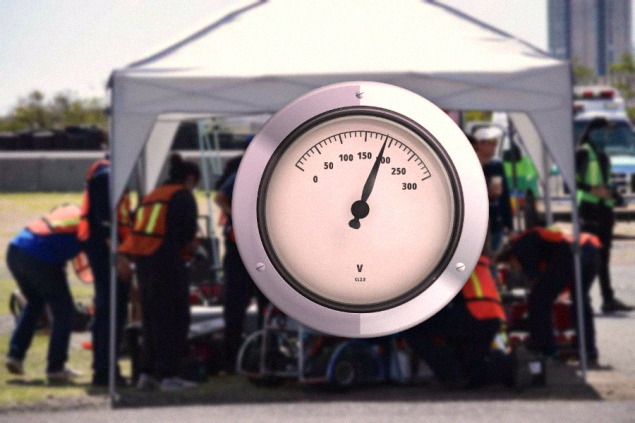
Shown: 190 V
